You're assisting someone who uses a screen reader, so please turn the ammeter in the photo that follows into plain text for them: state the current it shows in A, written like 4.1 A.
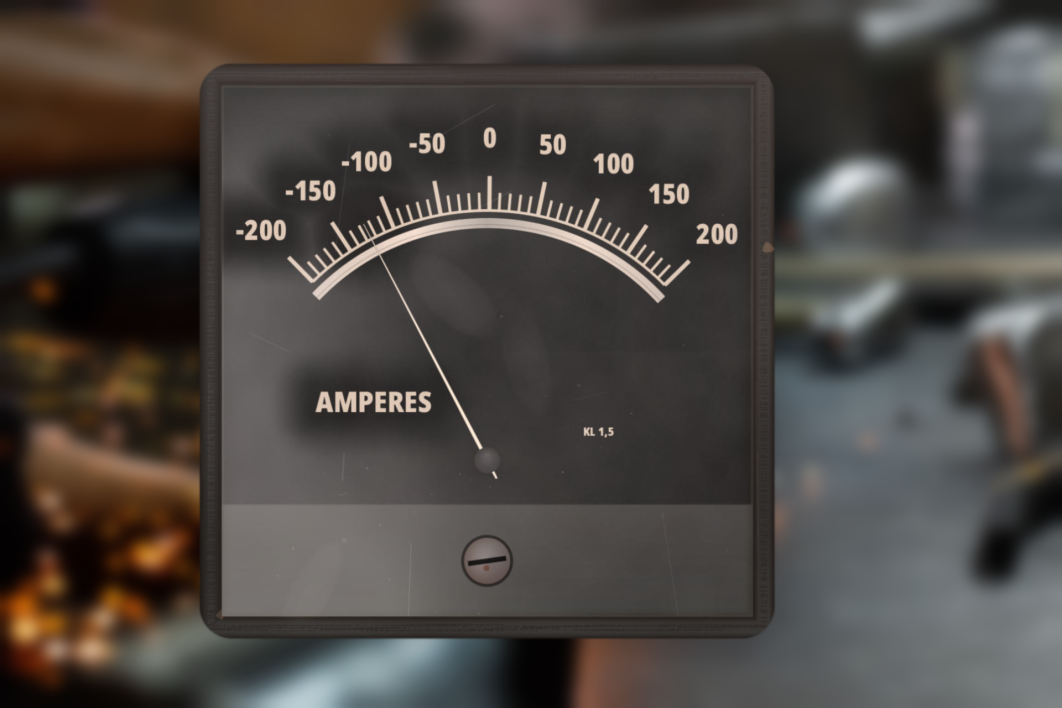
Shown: -125 A
